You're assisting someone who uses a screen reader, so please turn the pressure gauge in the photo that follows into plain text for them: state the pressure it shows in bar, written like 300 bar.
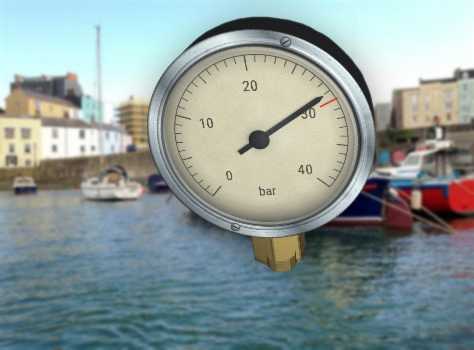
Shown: 29 bar
